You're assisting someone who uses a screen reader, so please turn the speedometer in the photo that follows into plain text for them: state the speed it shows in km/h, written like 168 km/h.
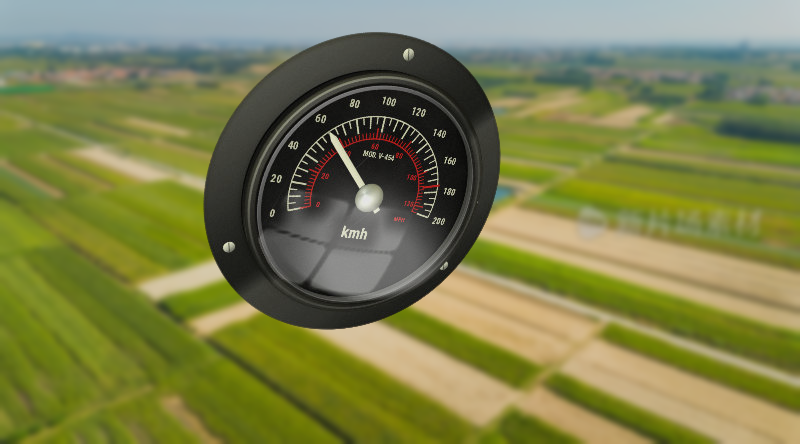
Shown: 60 km/h
